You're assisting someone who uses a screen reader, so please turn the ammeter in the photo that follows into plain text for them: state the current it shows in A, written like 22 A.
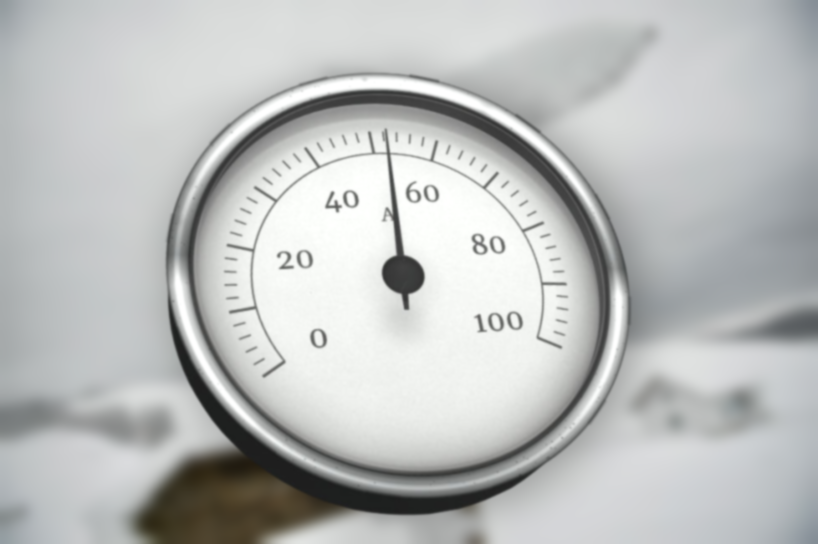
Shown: 52 A
